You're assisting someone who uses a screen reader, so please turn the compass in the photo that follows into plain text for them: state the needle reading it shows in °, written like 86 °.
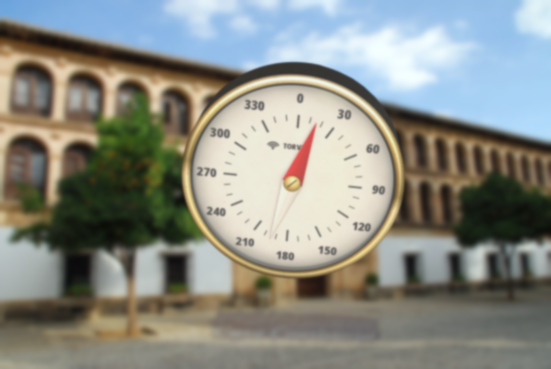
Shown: 15 °
